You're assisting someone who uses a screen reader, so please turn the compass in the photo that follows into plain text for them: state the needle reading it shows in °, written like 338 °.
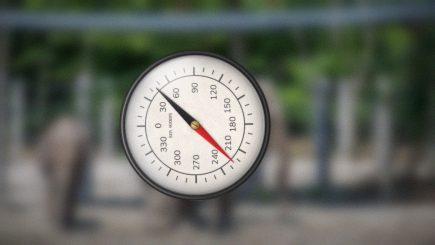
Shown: 225 °
